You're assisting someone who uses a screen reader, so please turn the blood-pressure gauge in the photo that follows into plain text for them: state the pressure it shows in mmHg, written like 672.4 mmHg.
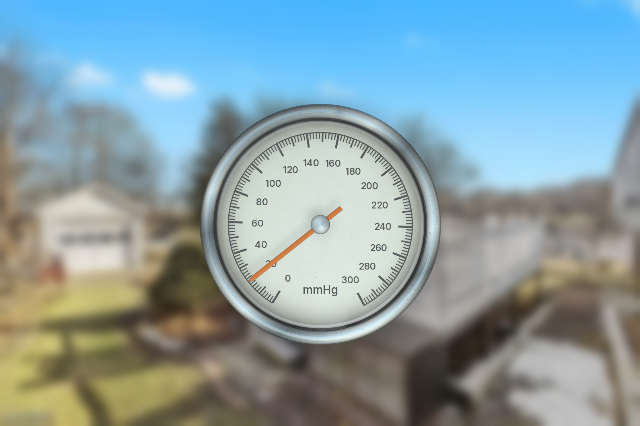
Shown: 20 mmHg
